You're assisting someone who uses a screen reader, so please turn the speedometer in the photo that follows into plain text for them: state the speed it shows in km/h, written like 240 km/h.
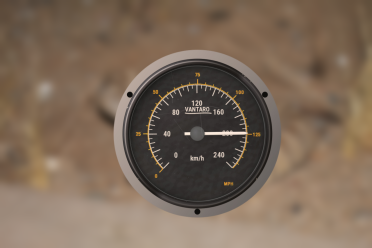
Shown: 200 km/h
